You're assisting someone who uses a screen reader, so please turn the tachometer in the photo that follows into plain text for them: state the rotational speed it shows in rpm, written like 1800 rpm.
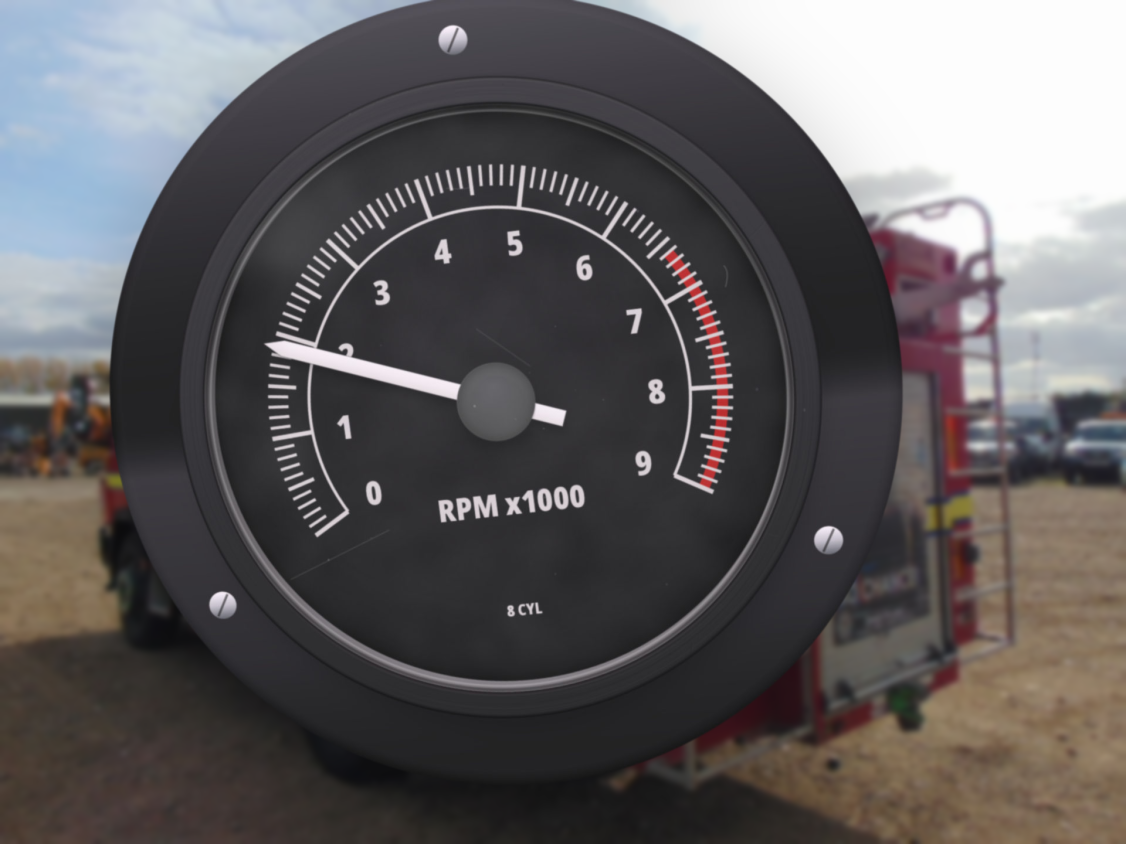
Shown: 1900 rpm
